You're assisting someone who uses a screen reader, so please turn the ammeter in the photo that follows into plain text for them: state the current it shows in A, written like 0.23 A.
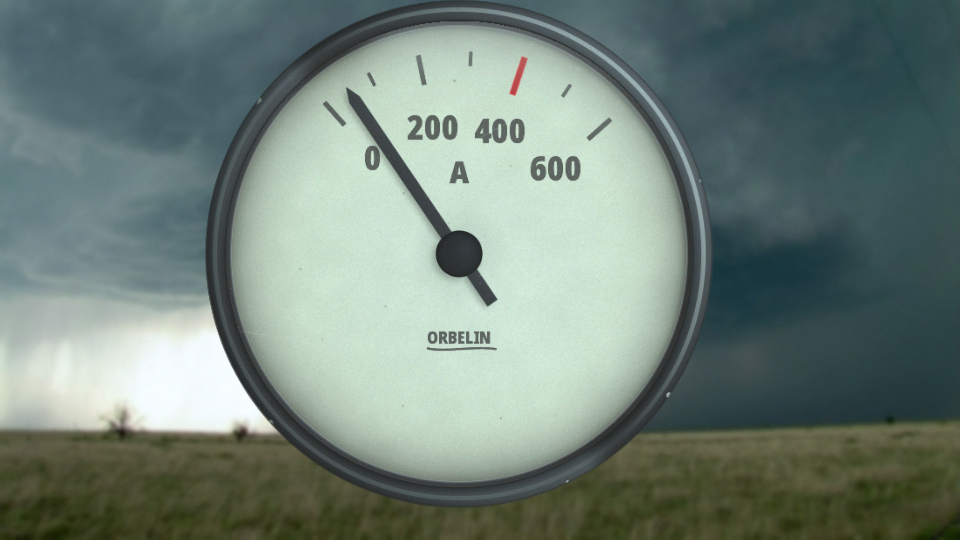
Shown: 50 A
